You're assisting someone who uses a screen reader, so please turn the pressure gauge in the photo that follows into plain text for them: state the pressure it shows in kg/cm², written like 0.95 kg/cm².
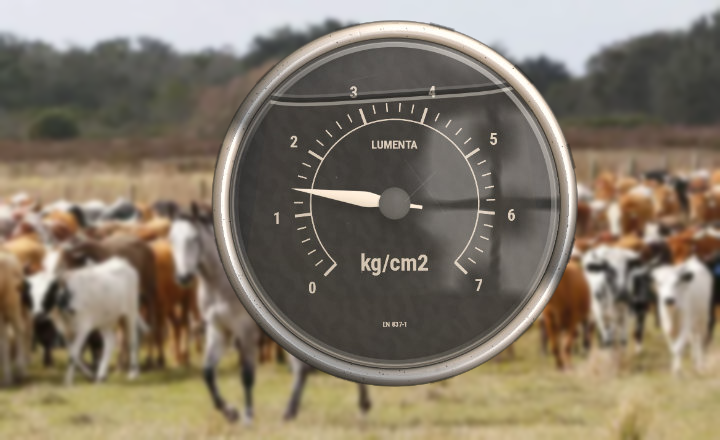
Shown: 1.4 kg/cm²
